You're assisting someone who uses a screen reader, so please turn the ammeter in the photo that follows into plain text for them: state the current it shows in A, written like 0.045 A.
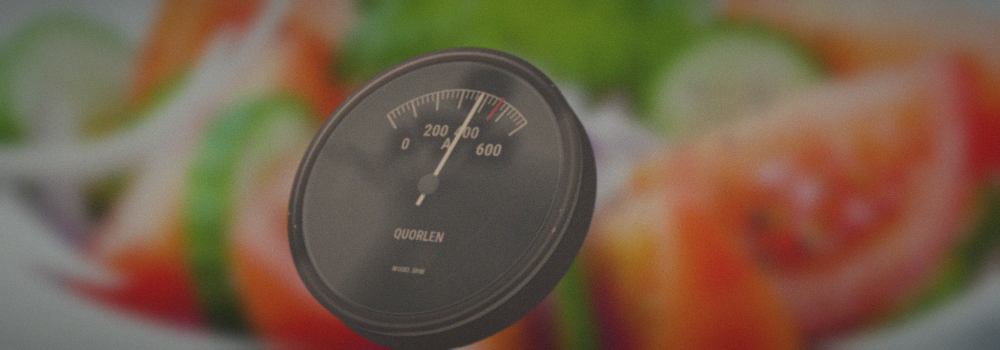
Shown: 400 A
